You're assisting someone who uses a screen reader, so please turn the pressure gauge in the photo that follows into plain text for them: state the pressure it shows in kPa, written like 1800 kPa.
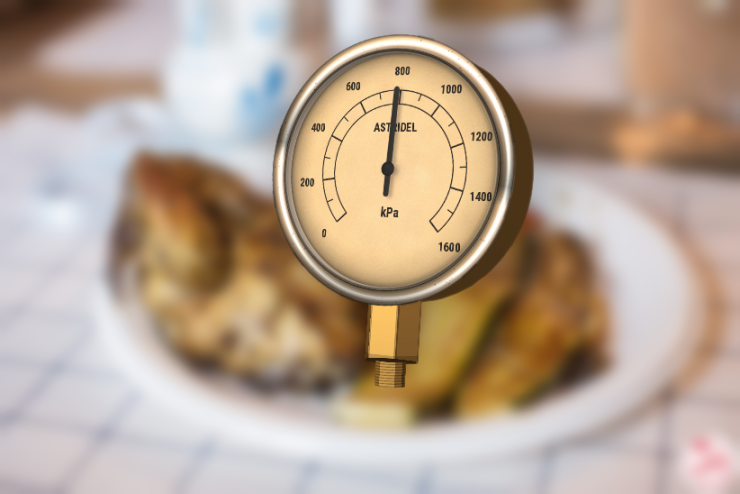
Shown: 800 kPa
